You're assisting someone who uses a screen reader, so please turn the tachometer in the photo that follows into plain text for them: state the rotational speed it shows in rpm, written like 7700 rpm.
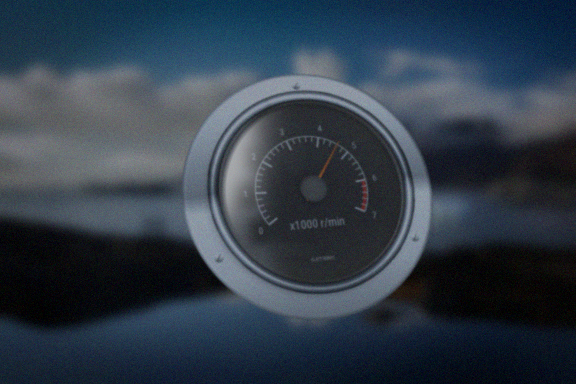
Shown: 4600 rpm
